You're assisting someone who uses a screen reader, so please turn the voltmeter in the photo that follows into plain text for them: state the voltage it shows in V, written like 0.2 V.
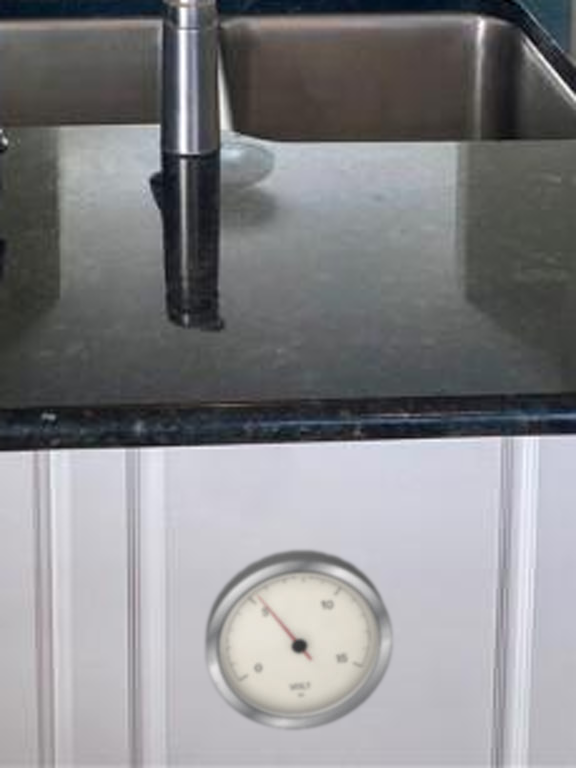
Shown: 5.5 V
